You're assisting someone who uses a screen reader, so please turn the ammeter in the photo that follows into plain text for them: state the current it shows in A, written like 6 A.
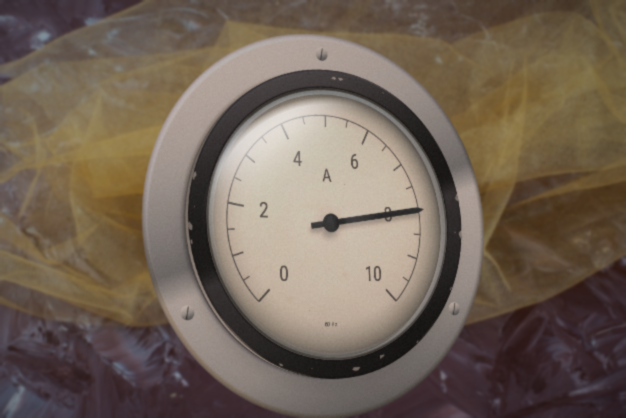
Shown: 8 A
